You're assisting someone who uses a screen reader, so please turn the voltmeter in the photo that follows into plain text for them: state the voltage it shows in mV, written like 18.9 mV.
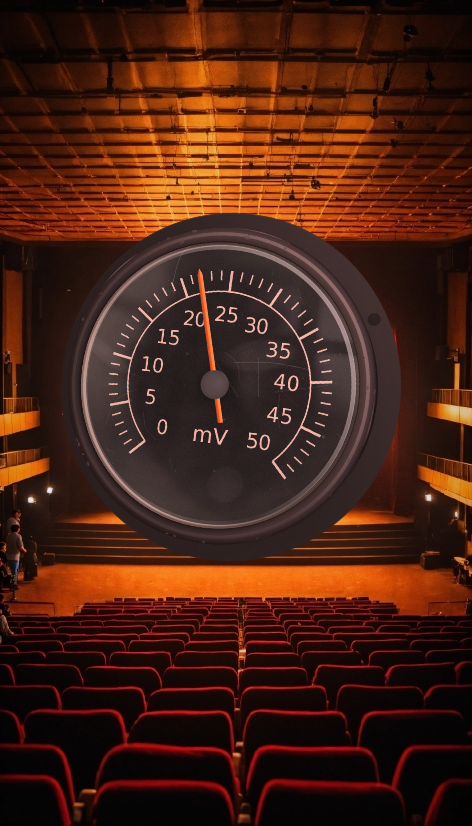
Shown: 22 mV
